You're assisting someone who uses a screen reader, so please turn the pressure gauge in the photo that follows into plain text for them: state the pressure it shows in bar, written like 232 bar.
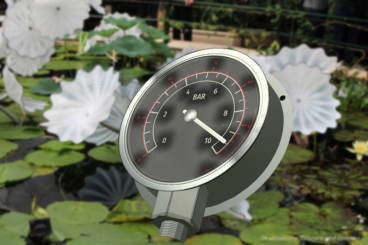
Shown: 9.5 bar
